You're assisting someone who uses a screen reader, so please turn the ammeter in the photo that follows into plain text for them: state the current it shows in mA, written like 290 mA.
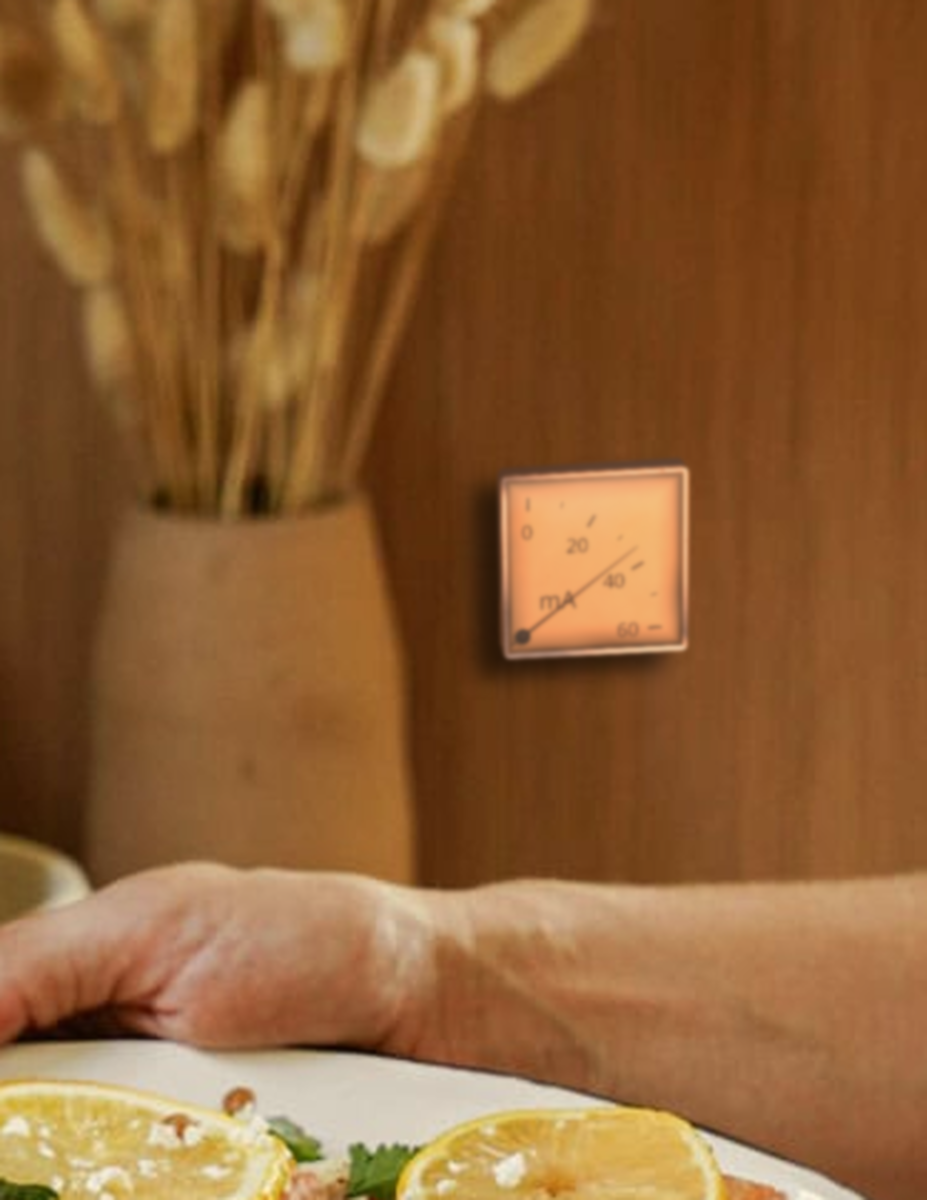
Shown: 35 mA
